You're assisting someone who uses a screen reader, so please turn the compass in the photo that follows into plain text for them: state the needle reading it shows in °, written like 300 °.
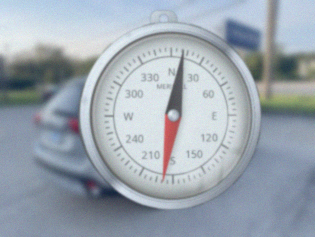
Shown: 190 °
